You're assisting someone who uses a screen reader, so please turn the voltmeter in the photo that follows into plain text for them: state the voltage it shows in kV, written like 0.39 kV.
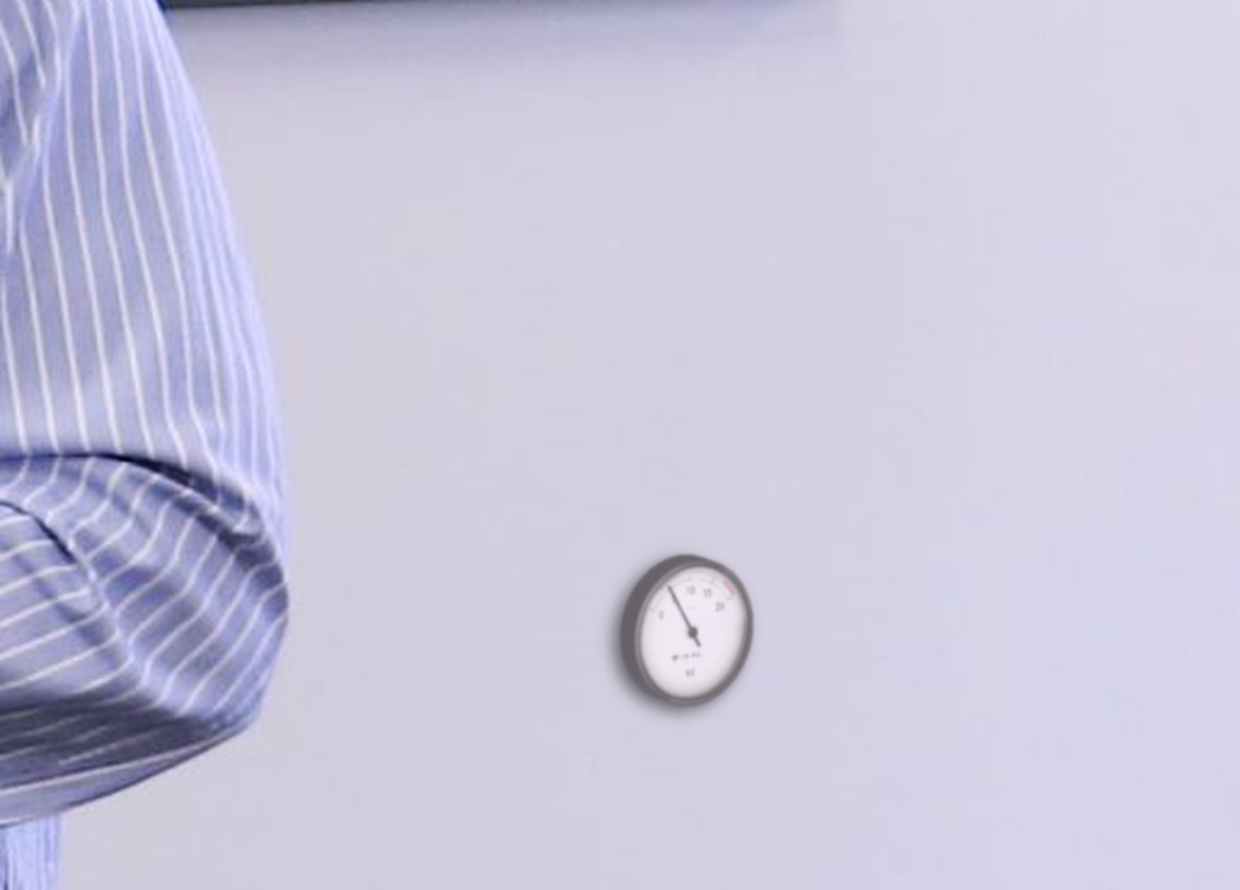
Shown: 5 kV
